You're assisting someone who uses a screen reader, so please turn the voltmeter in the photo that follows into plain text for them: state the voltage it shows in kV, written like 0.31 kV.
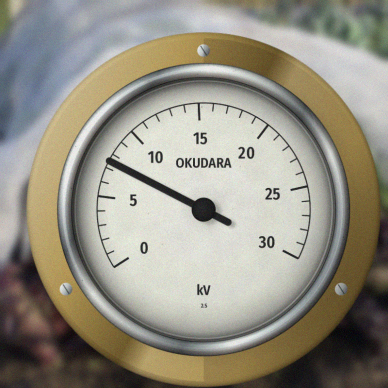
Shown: 7.5 kV
